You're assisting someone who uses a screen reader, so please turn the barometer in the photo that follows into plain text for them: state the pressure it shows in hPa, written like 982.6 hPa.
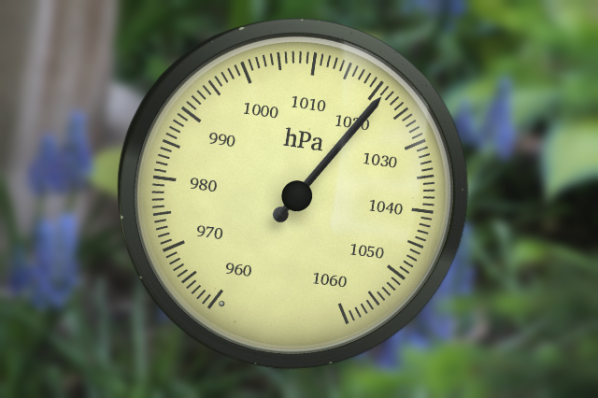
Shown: 1021 hPa
